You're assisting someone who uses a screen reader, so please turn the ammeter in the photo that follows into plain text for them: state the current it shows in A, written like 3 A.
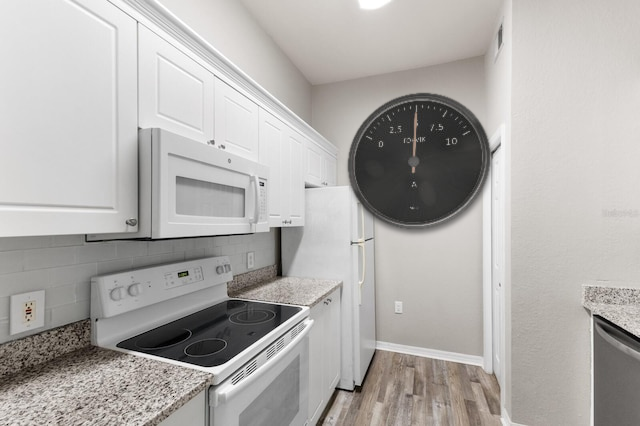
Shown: 5 A
